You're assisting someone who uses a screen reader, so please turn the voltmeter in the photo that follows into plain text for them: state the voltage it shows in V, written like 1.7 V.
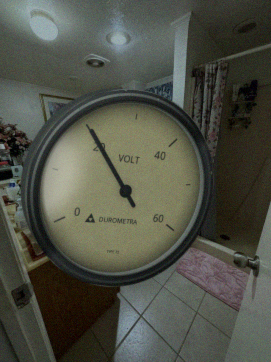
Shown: 20 V
